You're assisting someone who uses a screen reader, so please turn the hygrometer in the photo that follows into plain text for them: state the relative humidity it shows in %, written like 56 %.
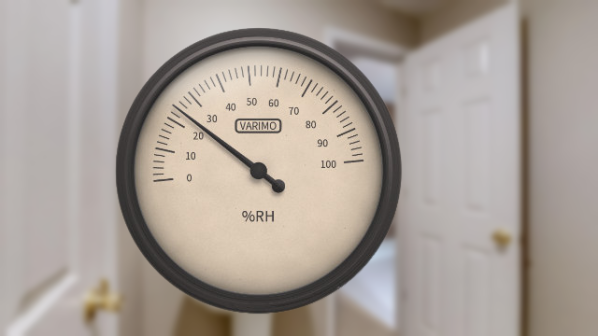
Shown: 24 %
